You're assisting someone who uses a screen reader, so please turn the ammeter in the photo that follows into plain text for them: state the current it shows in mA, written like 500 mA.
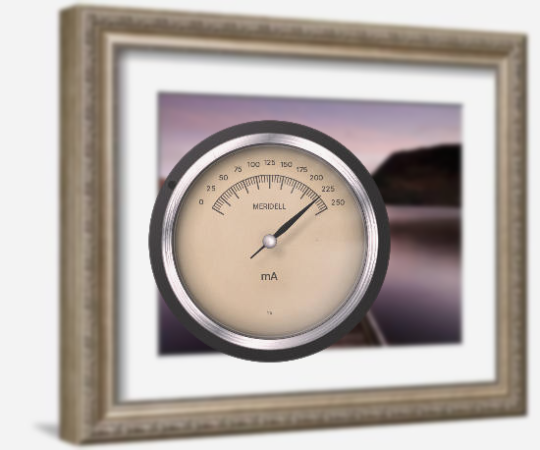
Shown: 225 mA
